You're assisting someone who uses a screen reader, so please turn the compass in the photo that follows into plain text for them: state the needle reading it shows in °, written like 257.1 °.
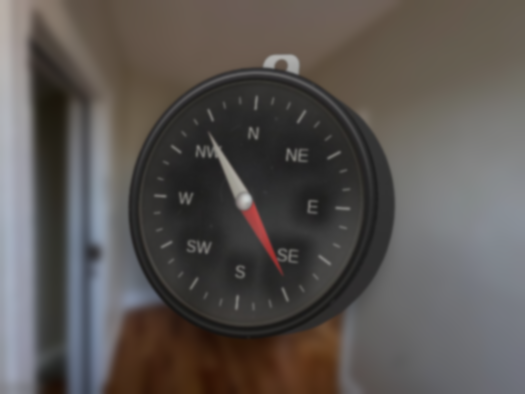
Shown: 145 °
